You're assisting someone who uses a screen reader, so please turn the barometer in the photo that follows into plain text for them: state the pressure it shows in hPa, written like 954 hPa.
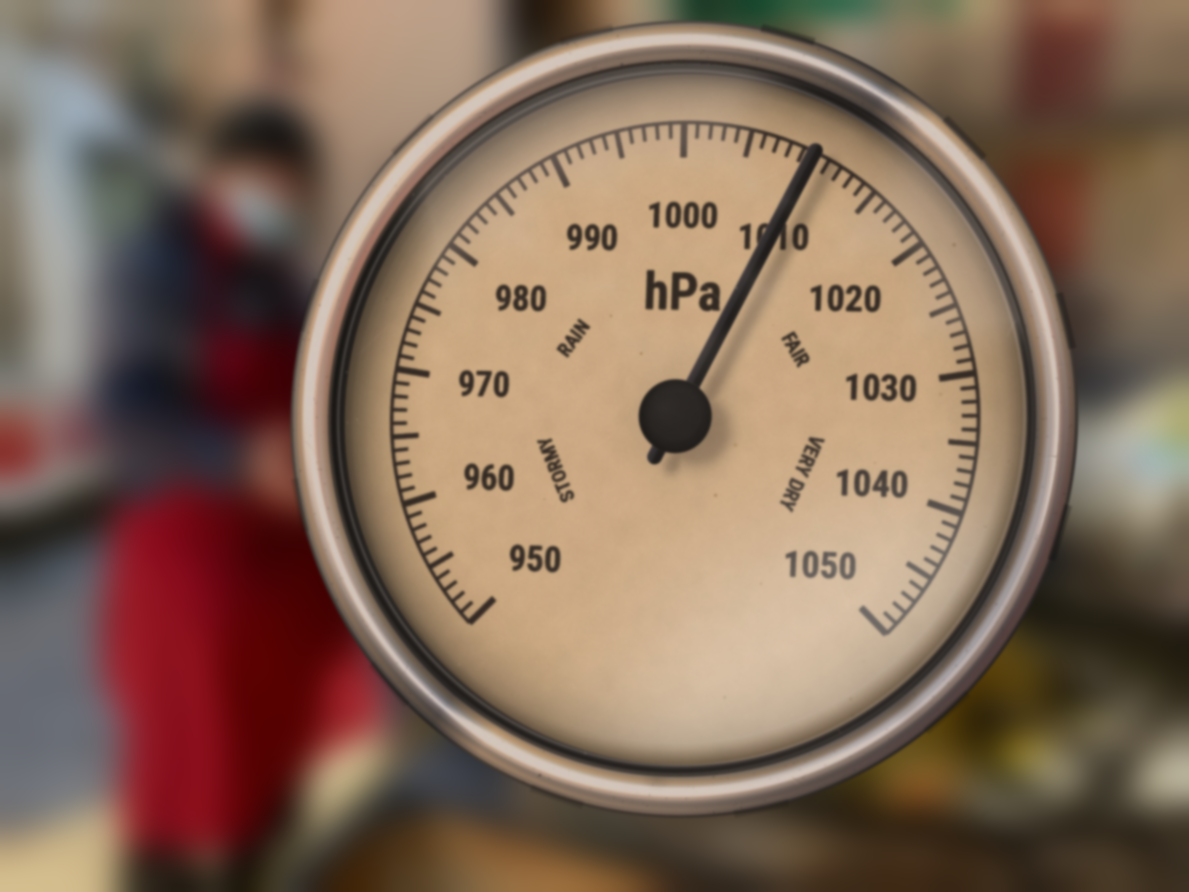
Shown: 1010 hPa
